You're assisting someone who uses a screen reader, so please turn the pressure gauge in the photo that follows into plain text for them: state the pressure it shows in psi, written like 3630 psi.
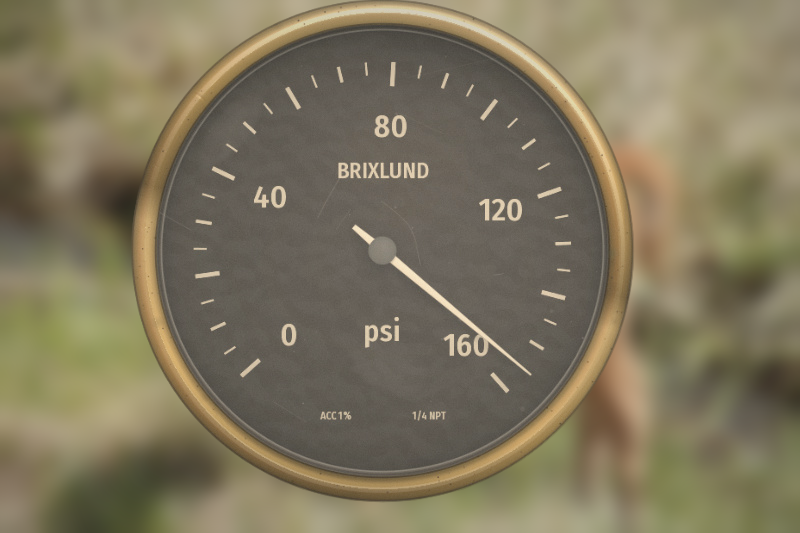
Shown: 155 psi
